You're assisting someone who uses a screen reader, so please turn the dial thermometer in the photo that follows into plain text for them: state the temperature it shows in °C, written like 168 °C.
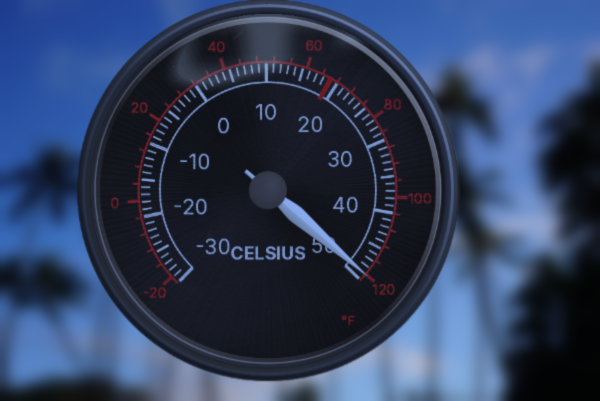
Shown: 49 °C
